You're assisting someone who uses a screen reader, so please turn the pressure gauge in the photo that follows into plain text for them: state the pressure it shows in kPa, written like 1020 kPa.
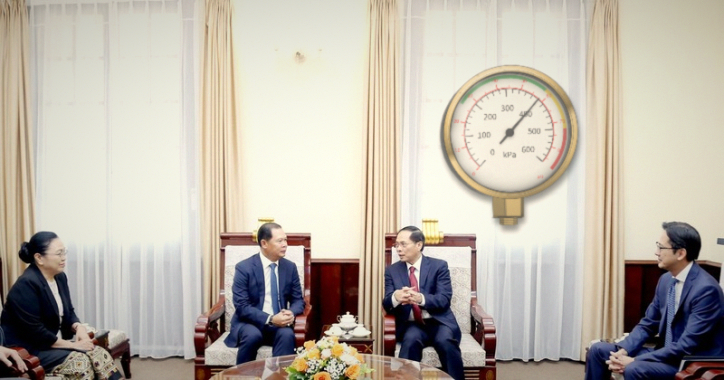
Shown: 400 kPa
